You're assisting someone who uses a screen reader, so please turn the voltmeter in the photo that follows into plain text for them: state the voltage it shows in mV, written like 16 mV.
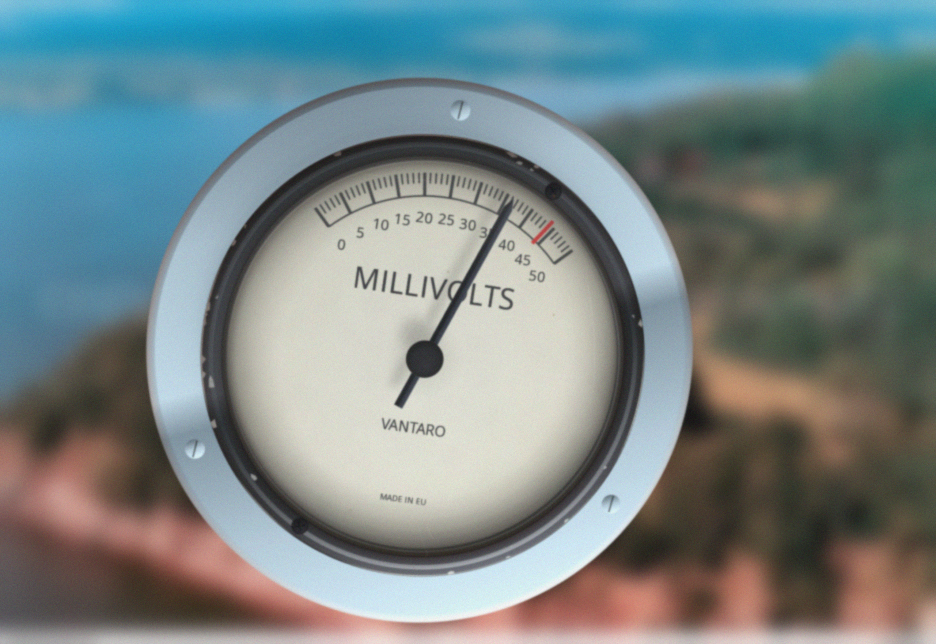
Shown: 36 mV
